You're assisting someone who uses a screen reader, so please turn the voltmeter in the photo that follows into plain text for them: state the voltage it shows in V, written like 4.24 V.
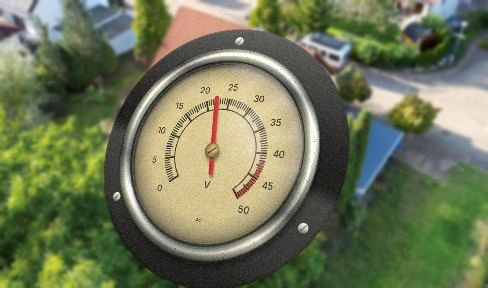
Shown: 22.5 V
